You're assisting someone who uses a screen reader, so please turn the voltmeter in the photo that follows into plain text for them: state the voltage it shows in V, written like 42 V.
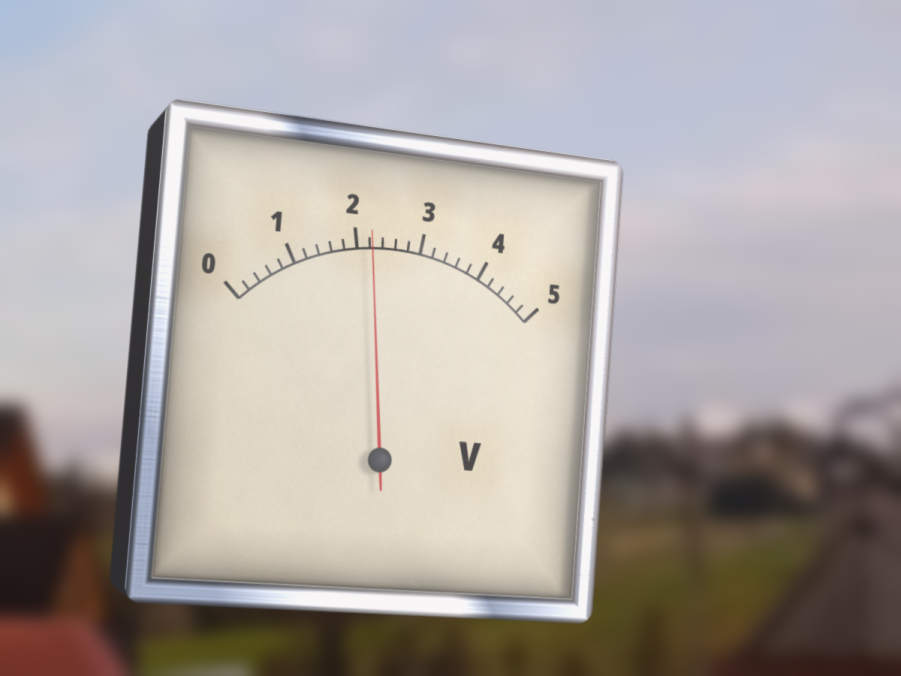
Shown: 2.2 V
